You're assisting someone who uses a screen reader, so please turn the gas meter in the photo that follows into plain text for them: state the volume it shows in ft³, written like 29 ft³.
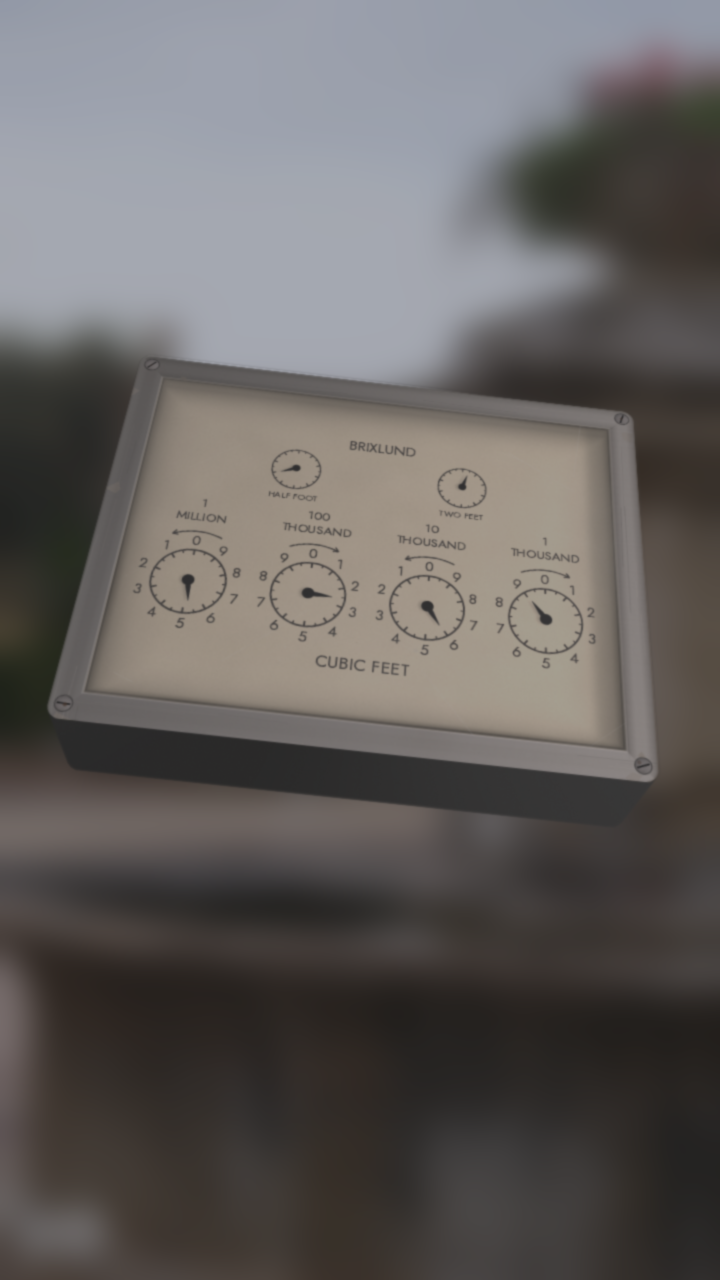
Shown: 525900 ft³
